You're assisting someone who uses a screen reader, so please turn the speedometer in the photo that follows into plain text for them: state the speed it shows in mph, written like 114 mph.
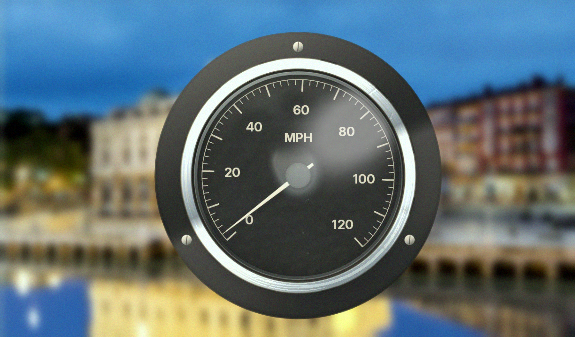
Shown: 2 mph
